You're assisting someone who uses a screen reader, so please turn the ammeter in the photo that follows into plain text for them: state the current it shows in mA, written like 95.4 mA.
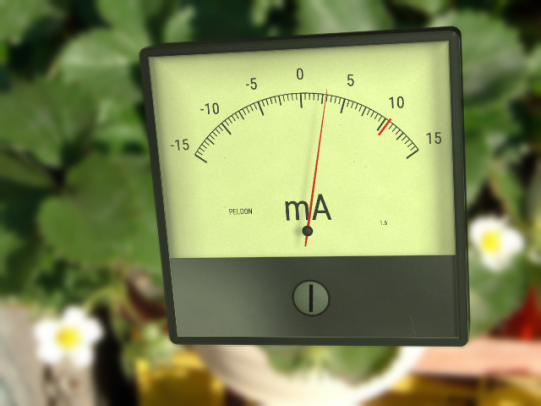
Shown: 3 mA
